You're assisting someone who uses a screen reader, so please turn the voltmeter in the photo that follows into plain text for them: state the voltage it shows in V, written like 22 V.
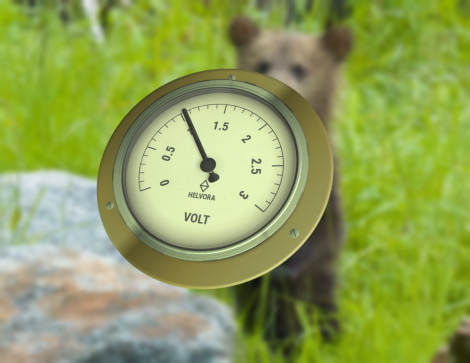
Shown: 1.05 V
